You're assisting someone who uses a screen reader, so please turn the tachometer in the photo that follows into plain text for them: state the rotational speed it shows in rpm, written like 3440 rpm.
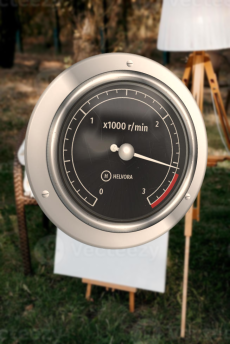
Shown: 2550 rpm
